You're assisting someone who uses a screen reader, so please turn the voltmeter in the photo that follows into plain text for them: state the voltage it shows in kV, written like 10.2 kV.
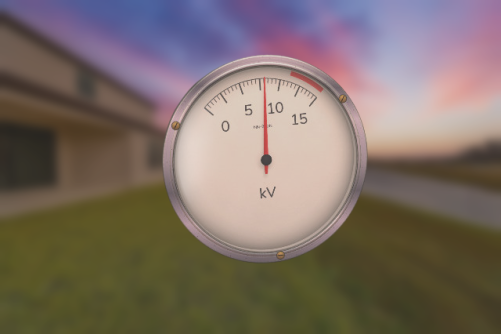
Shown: 8 kV
